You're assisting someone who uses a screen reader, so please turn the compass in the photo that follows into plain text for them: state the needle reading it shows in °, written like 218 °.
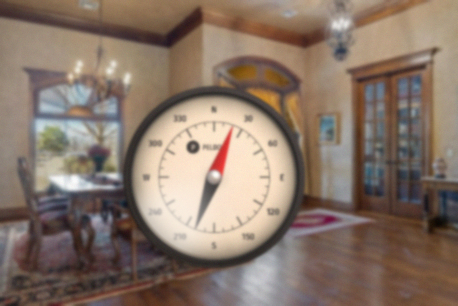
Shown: 20 °
